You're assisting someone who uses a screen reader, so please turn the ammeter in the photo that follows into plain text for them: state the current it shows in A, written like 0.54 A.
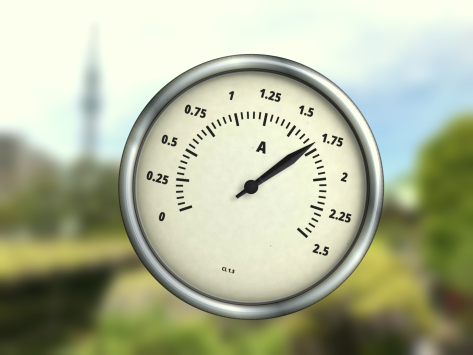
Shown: 1.7 A
